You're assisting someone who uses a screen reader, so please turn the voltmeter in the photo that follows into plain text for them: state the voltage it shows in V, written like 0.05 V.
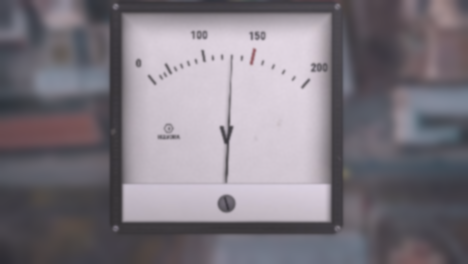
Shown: 130 V
